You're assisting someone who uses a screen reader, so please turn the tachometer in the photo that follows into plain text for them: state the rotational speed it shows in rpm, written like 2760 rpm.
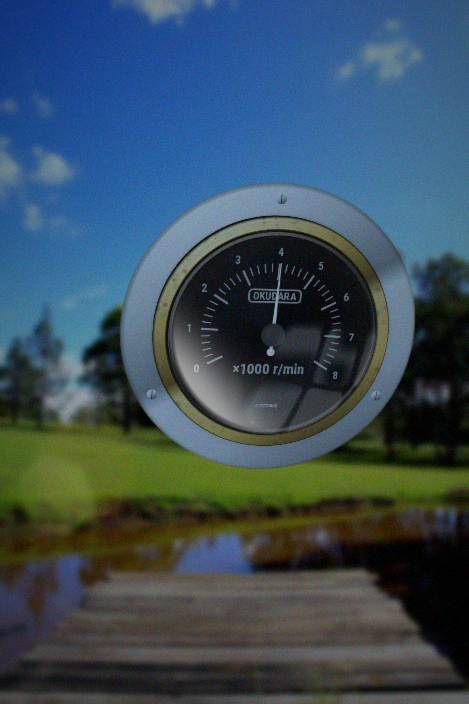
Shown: 4000 rpm
